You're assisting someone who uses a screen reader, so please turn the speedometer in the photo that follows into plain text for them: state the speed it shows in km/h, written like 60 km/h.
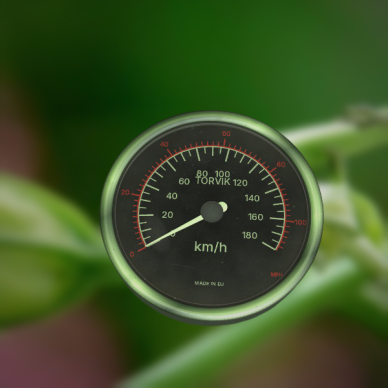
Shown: 0 km/h
